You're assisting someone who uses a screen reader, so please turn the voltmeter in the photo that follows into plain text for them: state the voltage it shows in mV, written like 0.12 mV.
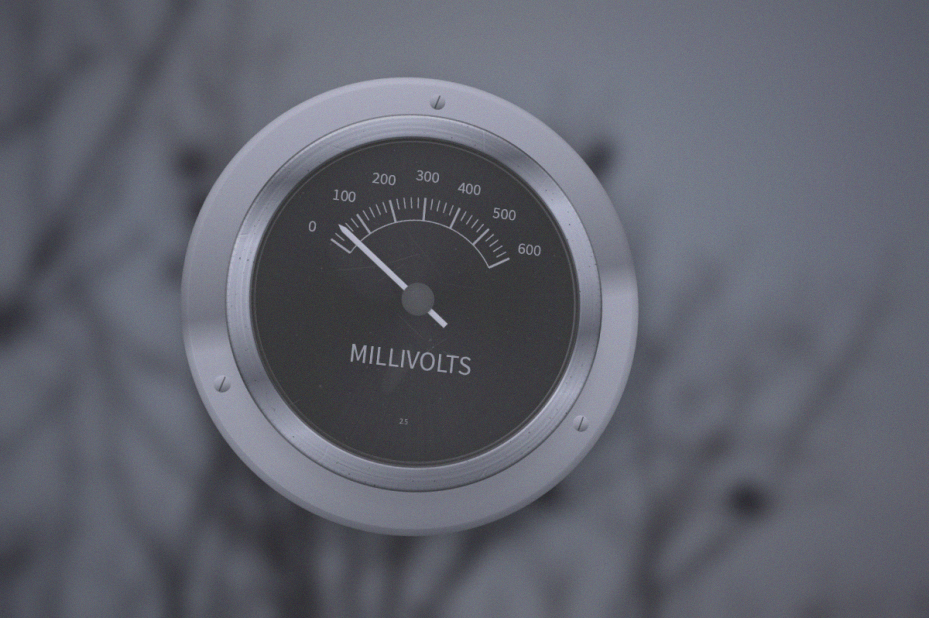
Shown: 40 mV
